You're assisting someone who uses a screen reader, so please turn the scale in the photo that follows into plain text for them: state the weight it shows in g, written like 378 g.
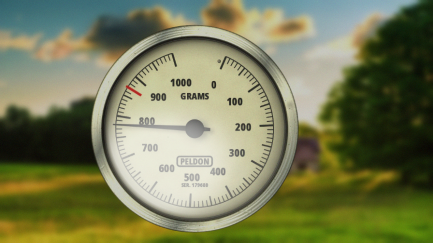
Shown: 780 g
